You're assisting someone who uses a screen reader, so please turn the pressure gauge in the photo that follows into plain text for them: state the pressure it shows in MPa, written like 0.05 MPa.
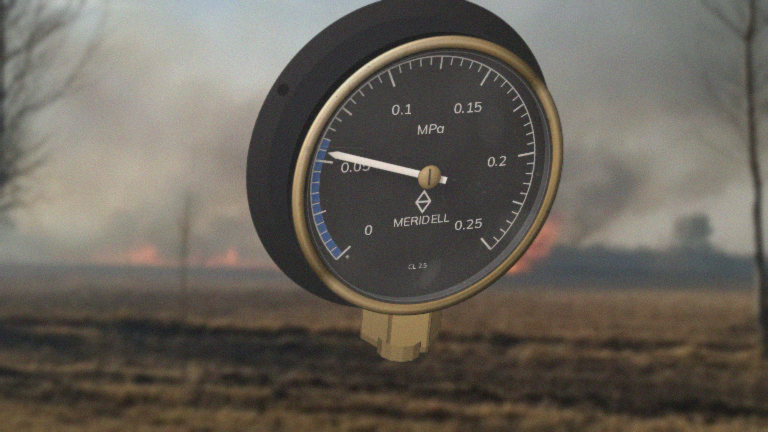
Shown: 0.055 MPa
